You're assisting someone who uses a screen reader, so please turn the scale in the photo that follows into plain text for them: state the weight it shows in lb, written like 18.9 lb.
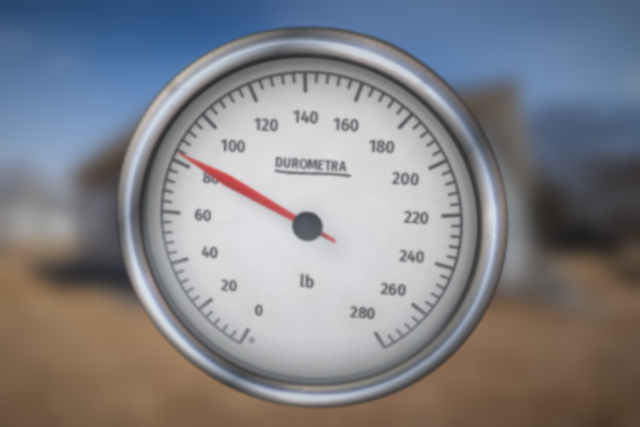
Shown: 84 lb
